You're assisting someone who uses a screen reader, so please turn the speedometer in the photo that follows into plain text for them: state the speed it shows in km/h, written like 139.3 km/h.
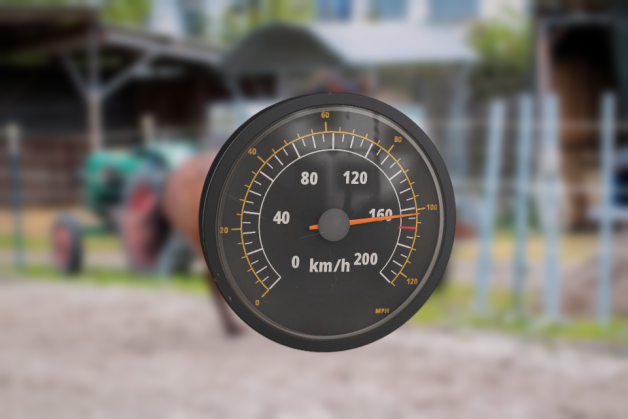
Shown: 162.5 km/h
